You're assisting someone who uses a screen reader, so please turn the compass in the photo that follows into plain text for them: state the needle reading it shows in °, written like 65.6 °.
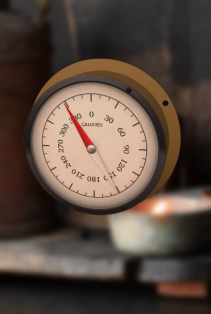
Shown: 330 °
